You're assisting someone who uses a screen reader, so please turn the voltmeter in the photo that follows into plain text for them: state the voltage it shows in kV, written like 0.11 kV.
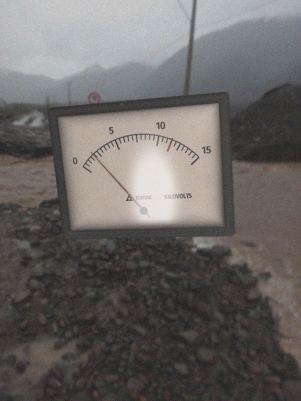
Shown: 2 kV
